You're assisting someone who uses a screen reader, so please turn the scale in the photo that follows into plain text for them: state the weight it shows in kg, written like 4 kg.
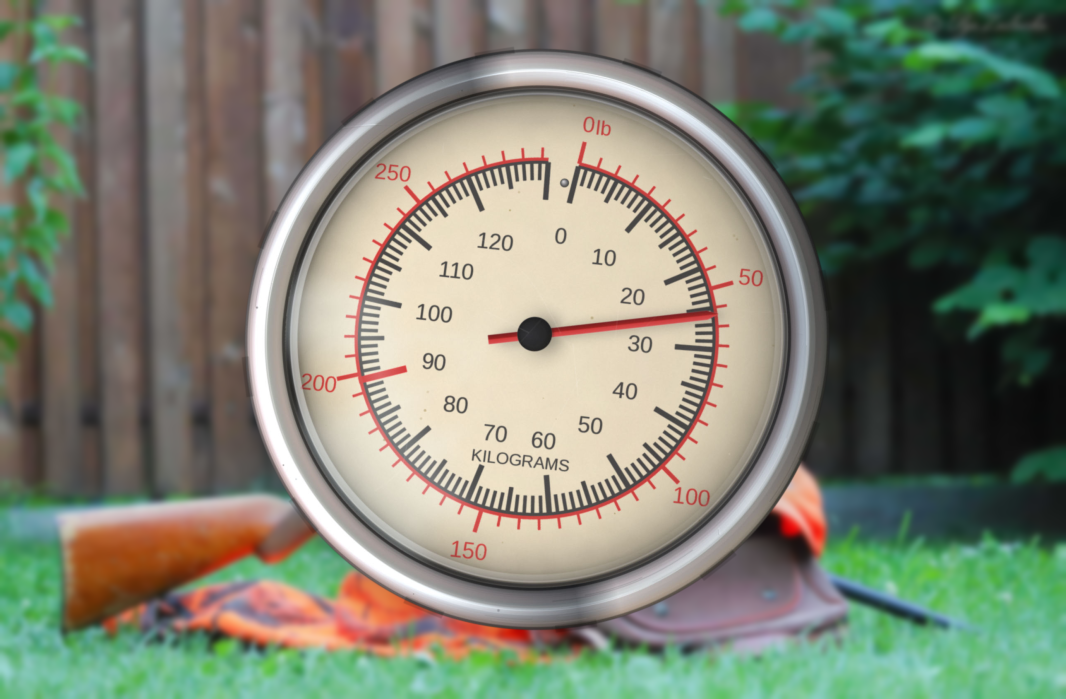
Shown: 26 kg
